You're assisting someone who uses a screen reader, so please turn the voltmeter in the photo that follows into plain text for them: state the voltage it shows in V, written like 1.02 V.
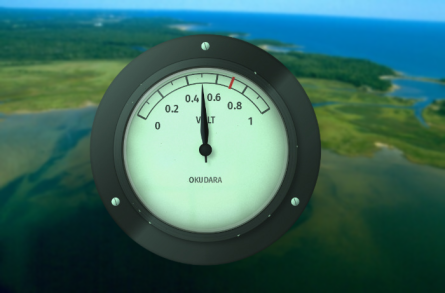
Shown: 0.5 V
